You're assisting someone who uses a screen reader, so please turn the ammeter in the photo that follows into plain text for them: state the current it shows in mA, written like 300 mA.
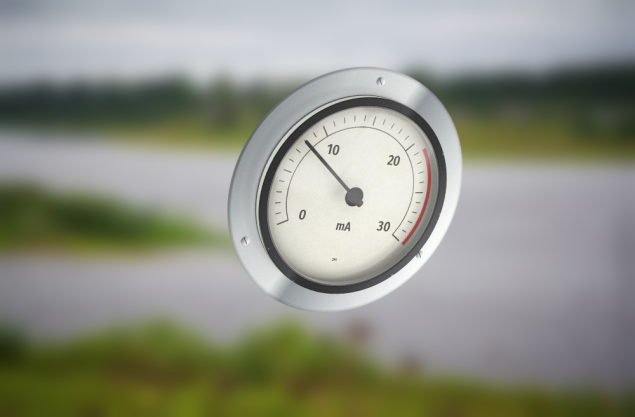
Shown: 8 mA
